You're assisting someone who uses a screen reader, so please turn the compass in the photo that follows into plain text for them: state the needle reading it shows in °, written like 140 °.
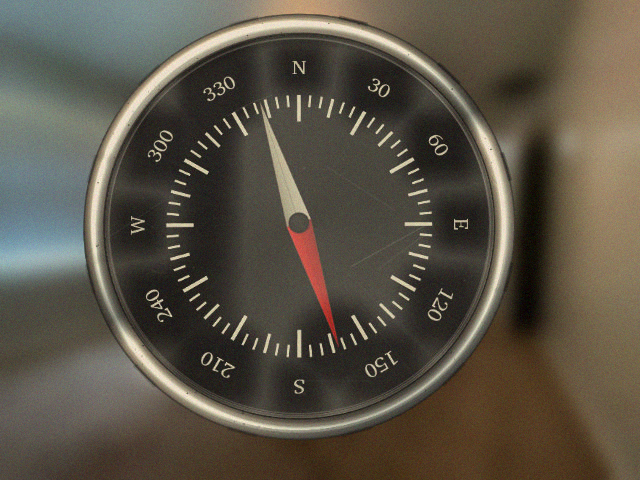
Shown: 162.5 °
